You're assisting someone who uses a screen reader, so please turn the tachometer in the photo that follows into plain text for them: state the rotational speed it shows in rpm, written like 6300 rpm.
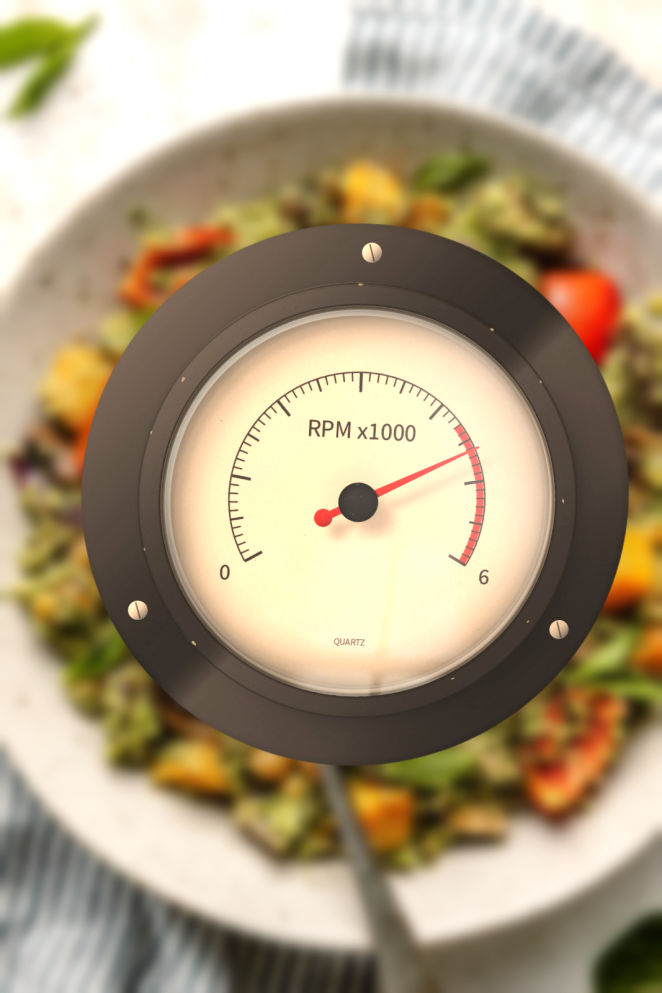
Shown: 4600 rpm
